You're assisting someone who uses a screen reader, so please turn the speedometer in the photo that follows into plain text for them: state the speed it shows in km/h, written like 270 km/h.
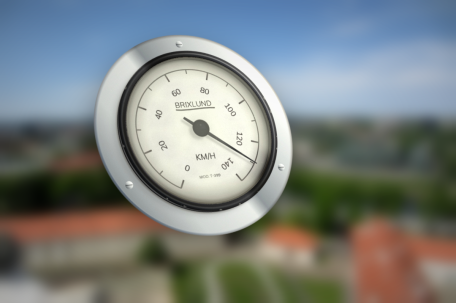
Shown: 130 km/h
